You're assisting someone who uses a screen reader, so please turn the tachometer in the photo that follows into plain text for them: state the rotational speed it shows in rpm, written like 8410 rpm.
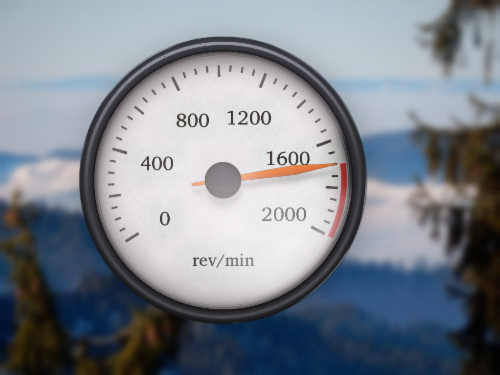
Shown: 1700 rpm
